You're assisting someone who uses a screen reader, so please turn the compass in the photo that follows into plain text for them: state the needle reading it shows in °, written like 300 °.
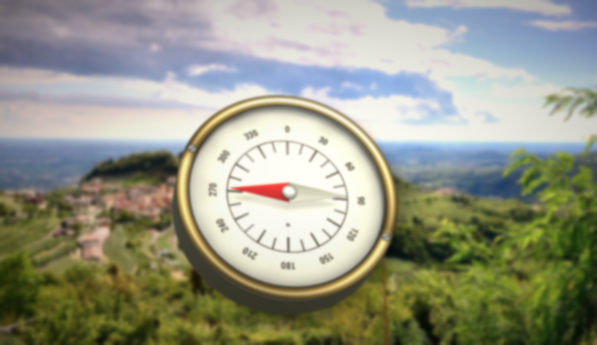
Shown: 270 °
